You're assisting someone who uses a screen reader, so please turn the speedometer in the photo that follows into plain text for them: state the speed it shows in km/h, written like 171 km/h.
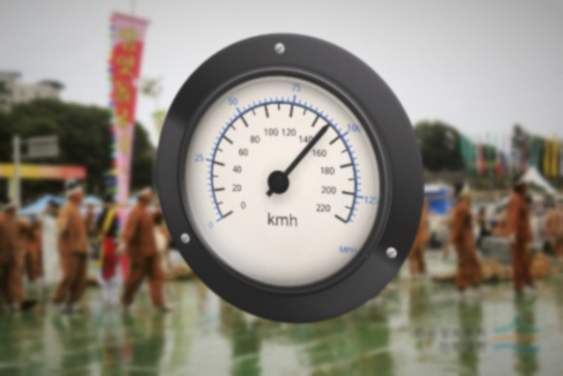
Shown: 150 km/h
